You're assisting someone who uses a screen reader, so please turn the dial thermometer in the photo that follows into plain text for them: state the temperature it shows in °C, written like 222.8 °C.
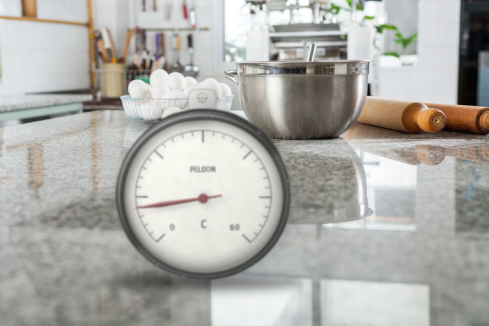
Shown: 8 °C
